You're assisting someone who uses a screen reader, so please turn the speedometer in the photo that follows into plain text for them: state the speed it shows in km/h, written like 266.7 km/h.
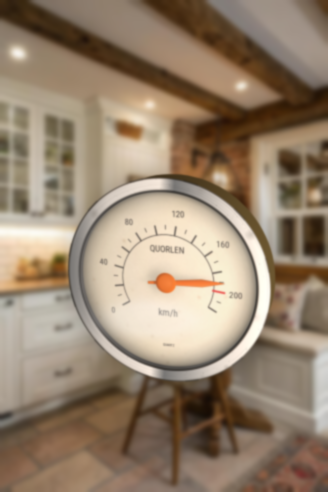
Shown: 190 km/h
